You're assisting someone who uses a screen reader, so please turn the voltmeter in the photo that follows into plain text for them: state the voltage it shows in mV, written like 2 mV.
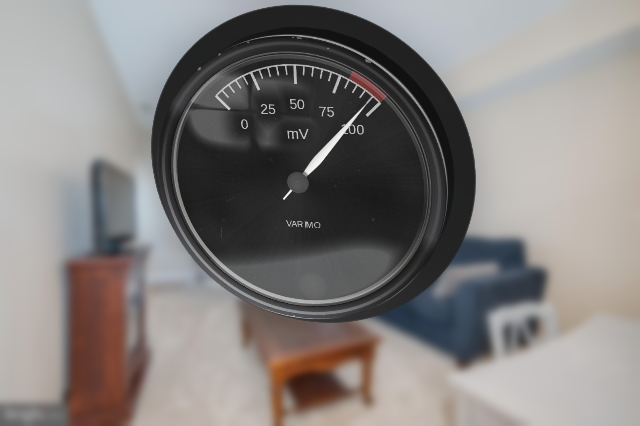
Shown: 95 mV
